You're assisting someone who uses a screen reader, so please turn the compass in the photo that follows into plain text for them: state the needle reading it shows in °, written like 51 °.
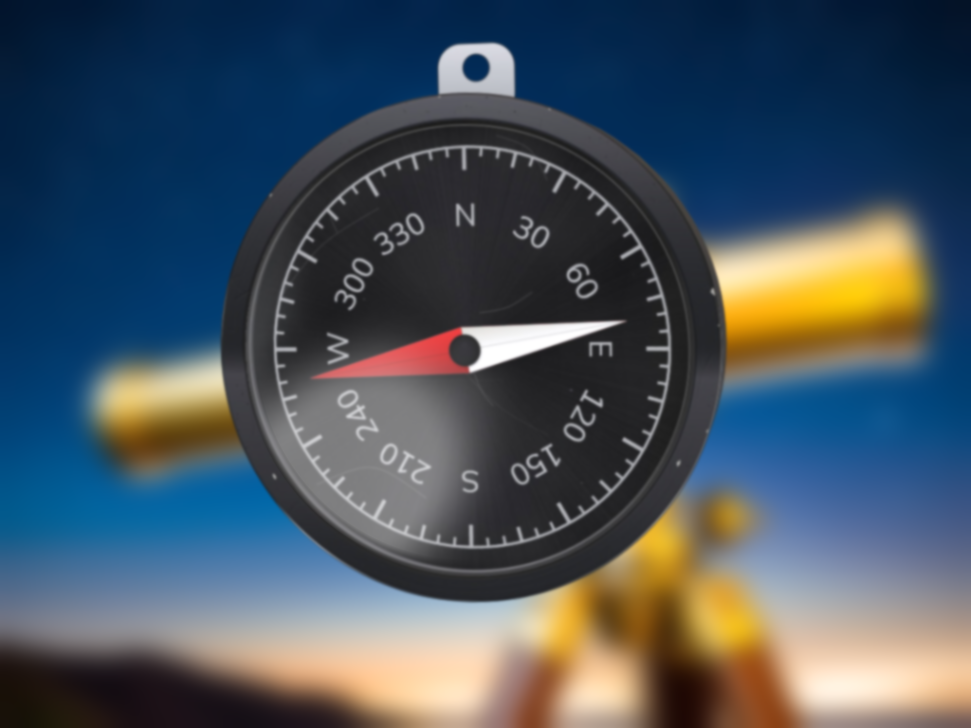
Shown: 260 °
